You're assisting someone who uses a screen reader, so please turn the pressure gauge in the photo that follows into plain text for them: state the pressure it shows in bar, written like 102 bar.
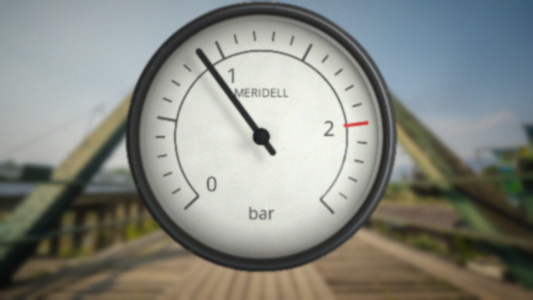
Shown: 0.9 bar
